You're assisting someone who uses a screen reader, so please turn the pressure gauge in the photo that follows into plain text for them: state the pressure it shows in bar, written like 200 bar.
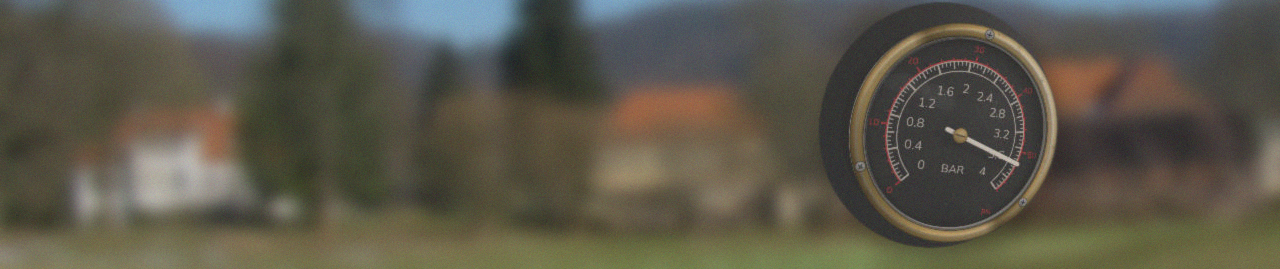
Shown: 3.6 bar
